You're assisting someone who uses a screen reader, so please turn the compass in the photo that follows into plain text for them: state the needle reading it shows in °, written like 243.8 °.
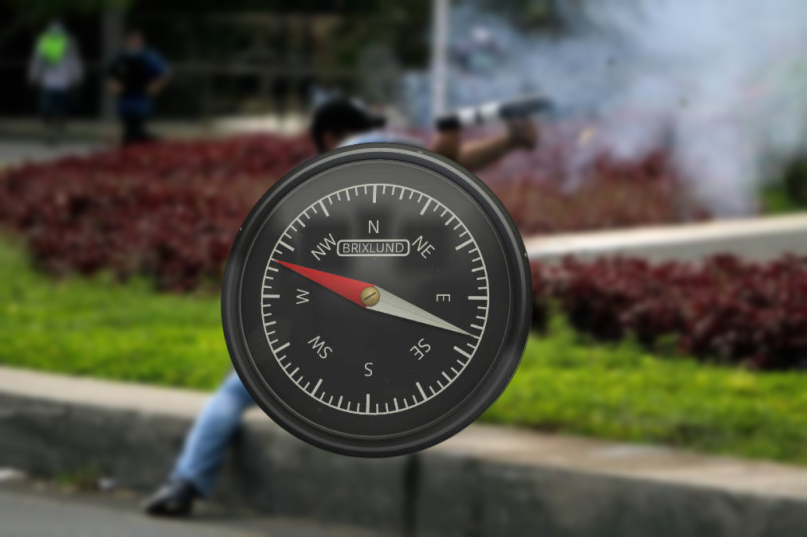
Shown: 290 °
